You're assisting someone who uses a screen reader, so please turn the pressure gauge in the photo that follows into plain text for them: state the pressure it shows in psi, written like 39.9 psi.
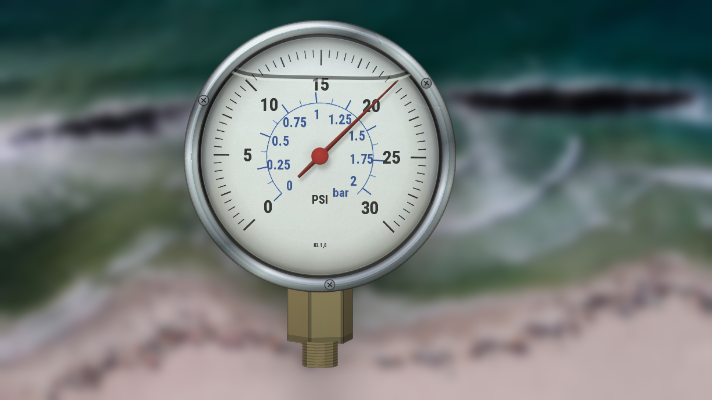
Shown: 20 psi
